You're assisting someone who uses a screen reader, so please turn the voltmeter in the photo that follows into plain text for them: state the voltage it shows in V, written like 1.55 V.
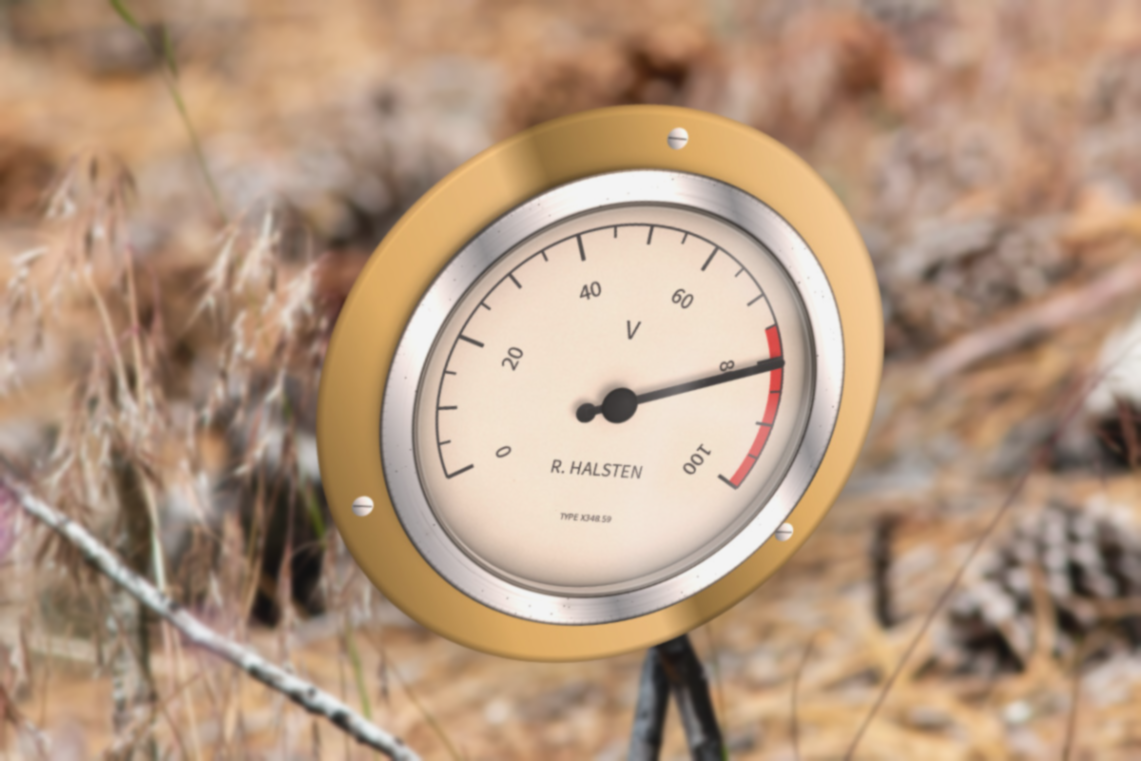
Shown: 80 V
